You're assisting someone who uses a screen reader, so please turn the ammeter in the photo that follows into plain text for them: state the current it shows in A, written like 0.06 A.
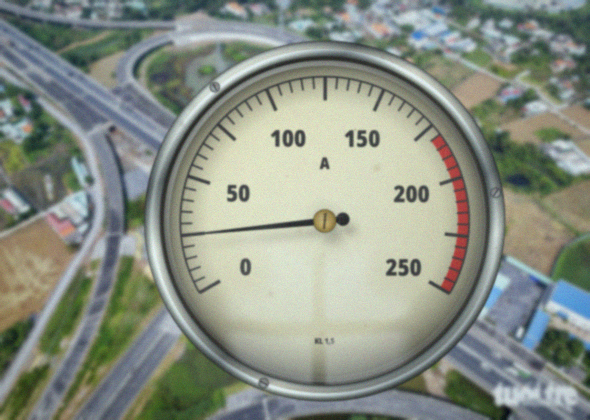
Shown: 25 A
